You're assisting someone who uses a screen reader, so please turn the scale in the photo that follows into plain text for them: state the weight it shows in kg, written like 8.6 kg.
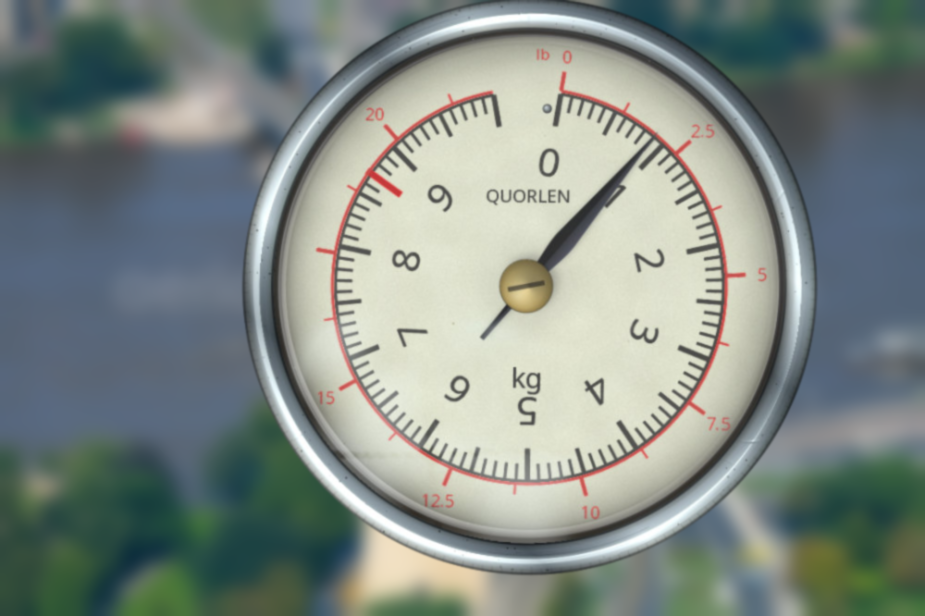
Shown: 0.9 kg
